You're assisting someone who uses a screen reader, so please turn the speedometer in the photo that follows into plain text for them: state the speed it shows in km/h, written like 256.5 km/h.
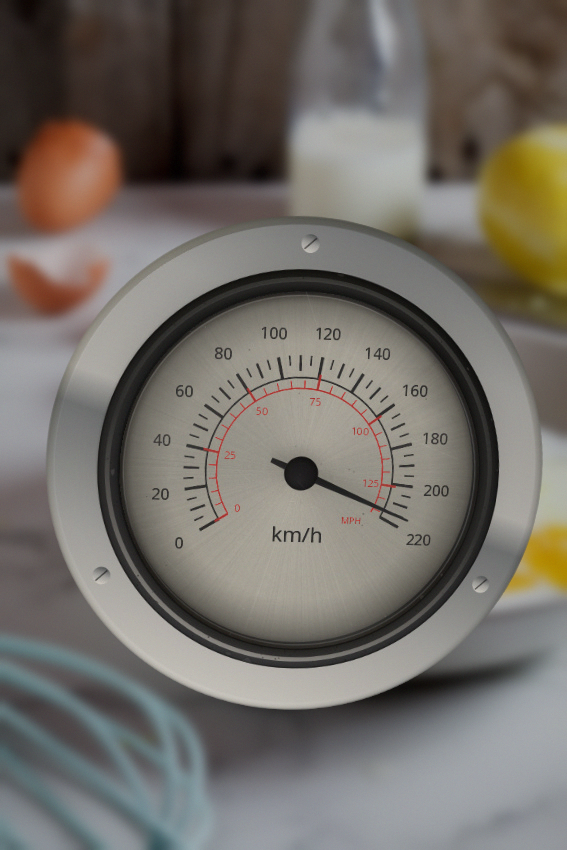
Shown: 215 km/h
